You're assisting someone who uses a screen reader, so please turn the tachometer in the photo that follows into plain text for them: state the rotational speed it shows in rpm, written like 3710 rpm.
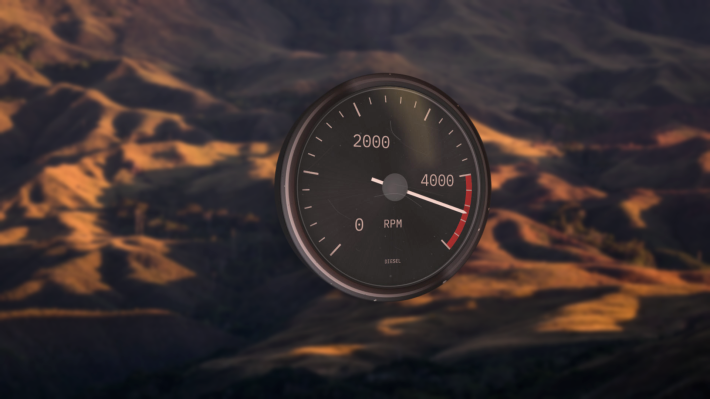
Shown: 4500 rpm
